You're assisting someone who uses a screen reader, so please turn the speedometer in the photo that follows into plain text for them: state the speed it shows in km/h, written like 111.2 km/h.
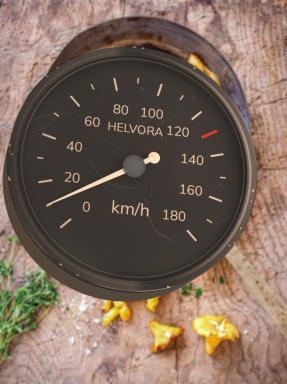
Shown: 10 km/h
